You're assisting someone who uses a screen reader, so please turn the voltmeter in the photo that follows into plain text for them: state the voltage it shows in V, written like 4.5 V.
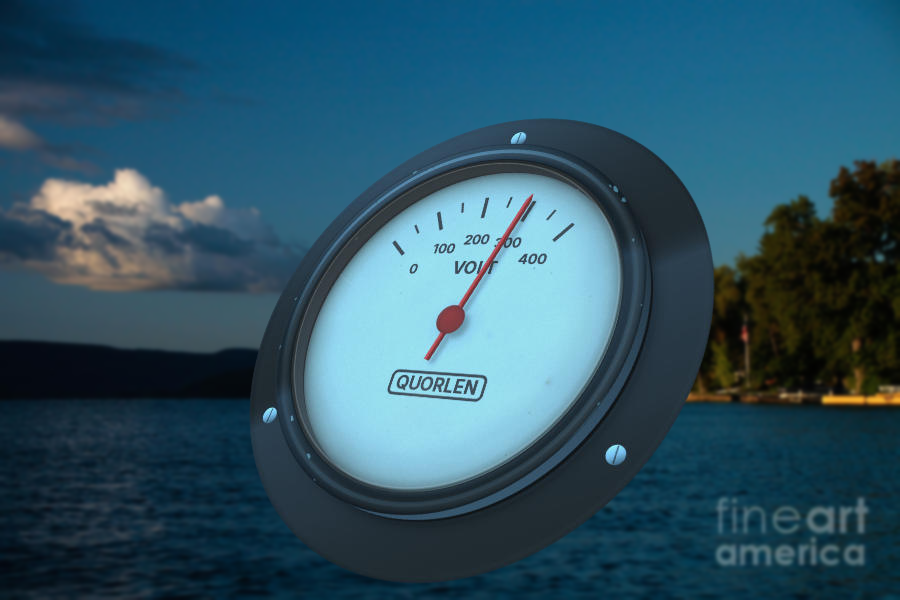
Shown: 300 V
